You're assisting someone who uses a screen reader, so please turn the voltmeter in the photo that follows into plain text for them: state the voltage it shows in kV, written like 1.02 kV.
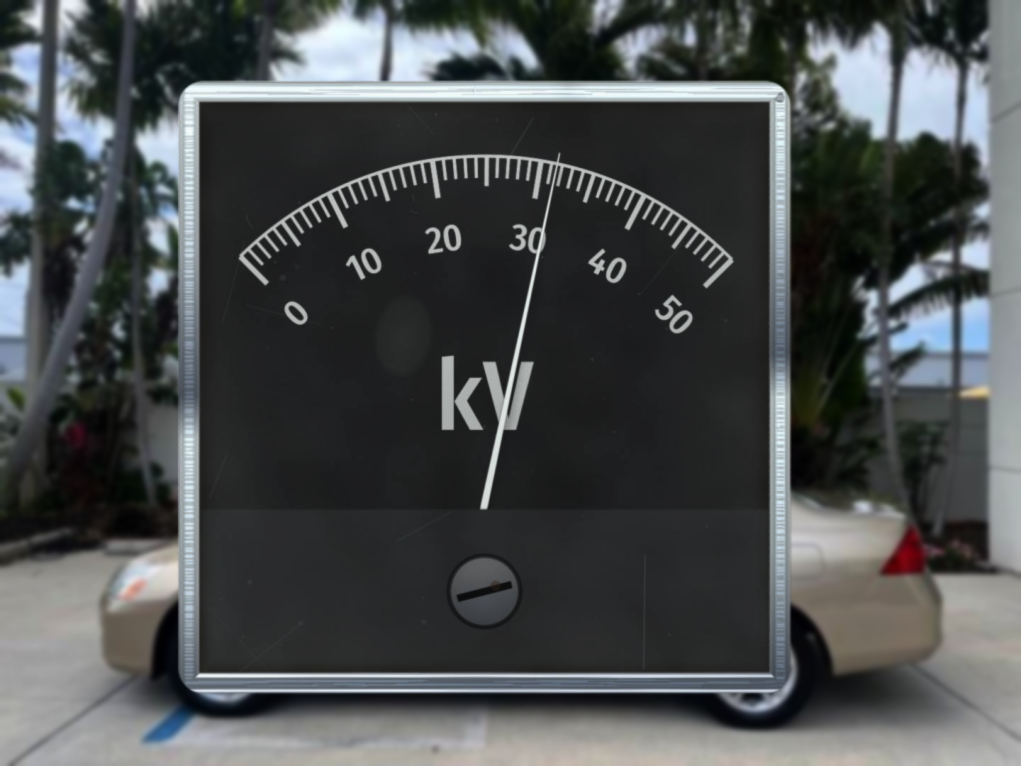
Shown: 31.5 kV
